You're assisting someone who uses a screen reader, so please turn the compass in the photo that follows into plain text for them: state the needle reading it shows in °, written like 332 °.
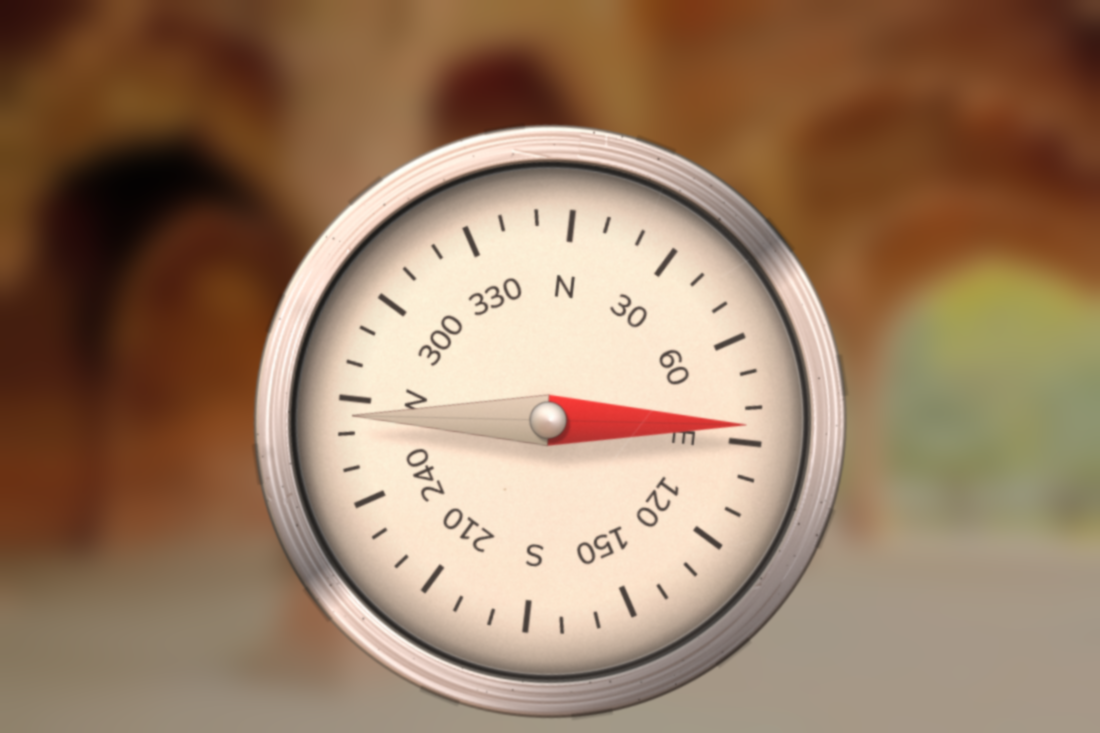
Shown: 85 °
